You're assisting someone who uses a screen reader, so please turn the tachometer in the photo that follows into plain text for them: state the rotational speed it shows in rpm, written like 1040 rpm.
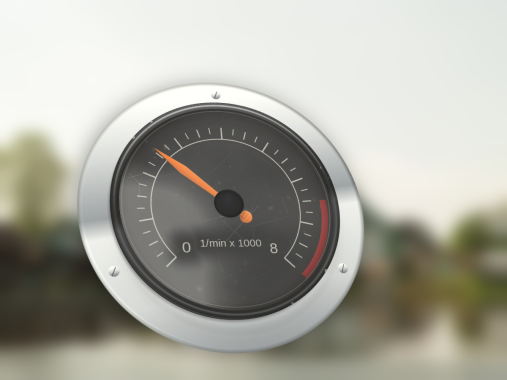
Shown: 2500 rpm
